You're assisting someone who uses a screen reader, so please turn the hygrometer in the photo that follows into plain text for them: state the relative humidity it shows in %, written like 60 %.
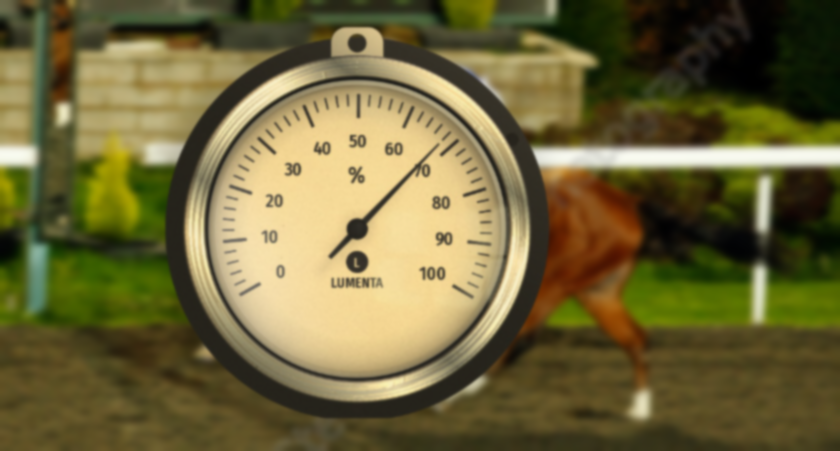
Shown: 68 %
